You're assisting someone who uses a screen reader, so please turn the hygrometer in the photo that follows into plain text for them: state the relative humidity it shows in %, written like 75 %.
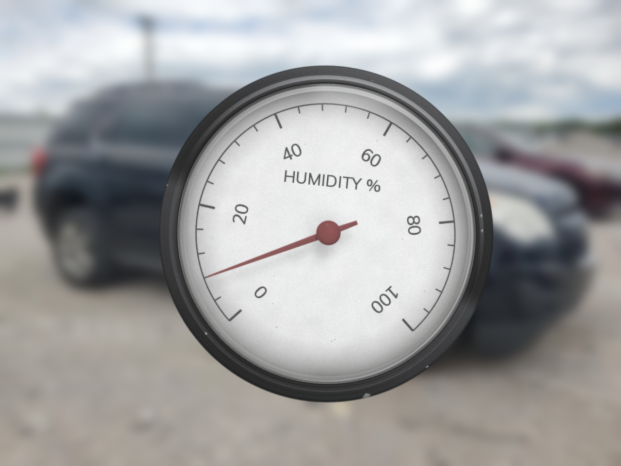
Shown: 8 %
